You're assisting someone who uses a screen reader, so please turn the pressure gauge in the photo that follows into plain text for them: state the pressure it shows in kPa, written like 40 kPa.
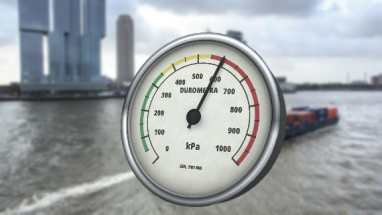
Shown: 600 kPa
